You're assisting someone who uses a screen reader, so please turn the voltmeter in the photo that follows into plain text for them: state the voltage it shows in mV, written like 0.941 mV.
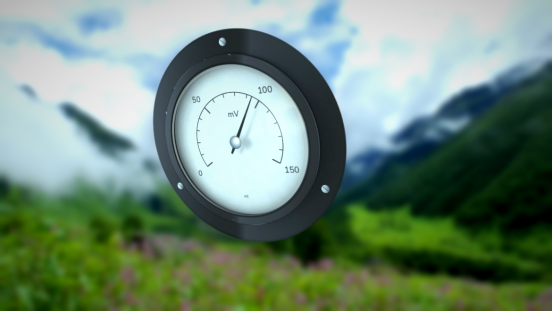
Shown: 95 mV
